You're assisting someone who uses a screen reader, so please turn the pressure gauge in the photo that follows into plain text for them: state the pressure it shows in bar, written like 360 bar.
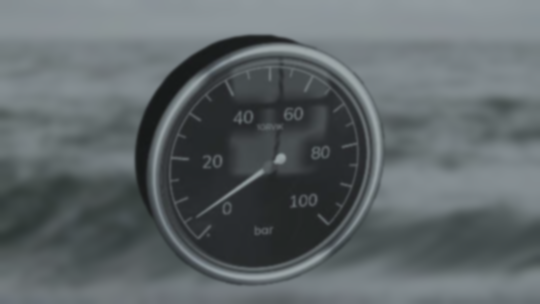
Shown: 5 bar
